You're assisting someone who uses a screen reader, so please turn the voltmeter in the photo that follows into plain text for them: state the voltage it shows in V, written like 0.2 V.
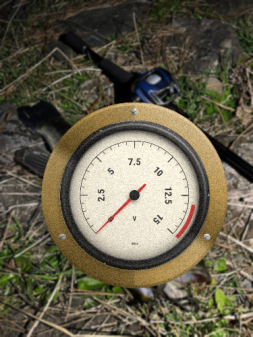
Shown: 0 V
